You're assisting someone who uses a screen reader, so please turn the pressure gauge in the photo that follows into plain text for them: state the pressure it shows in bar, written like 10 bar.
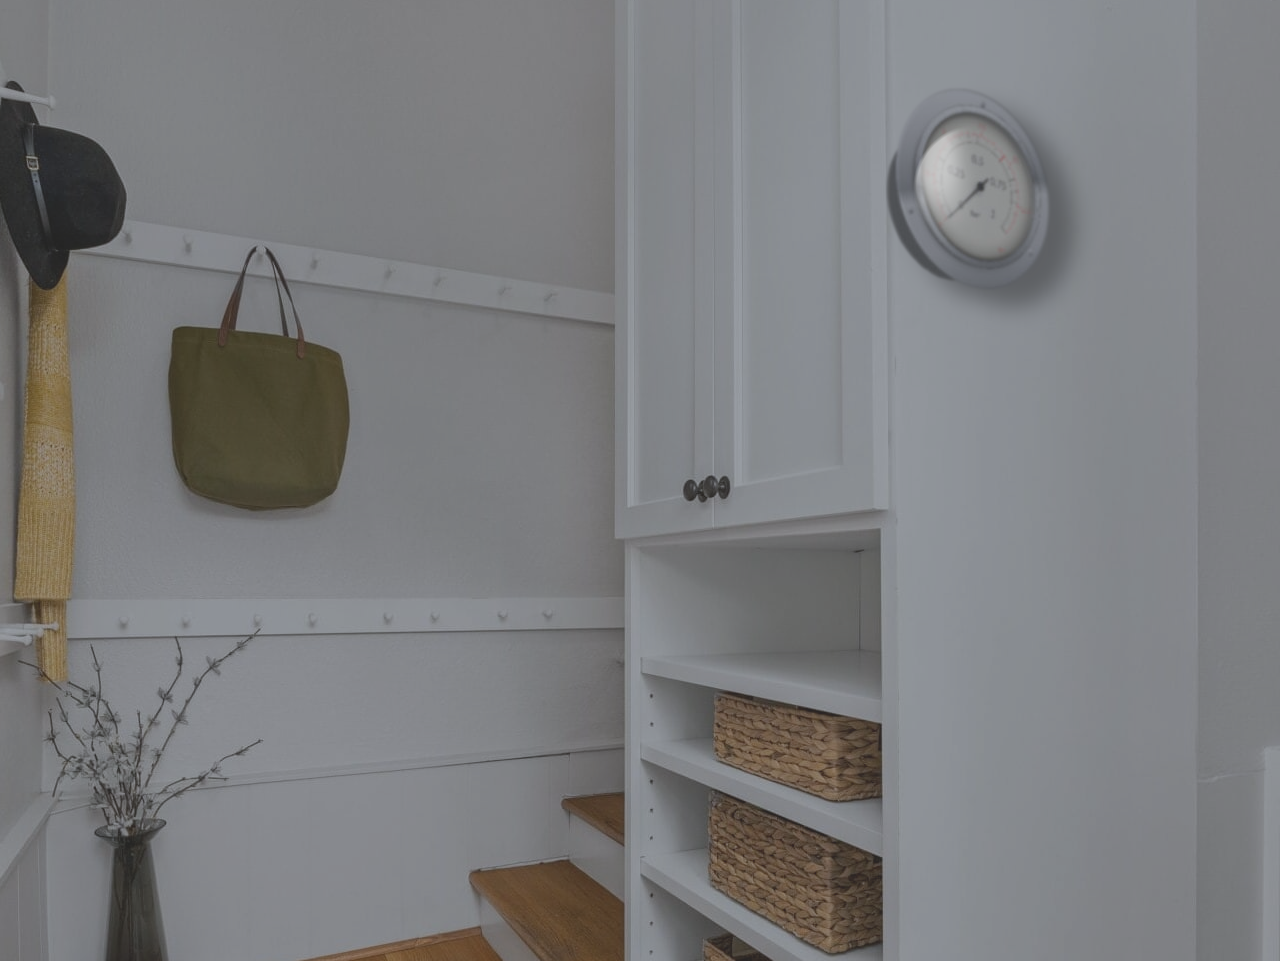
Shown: 0 bar
